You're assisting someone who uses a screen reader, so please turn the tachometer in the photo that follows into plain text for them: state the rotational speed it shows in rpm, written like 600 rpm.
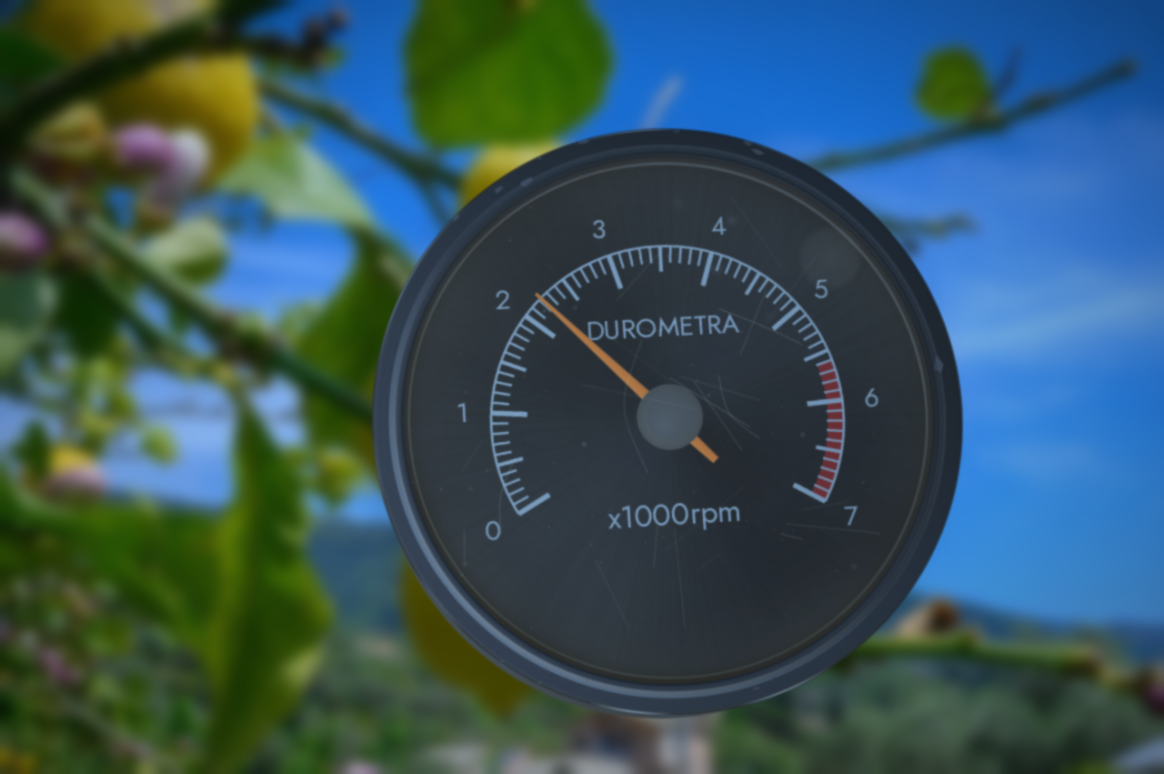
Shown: 2200 rpm
